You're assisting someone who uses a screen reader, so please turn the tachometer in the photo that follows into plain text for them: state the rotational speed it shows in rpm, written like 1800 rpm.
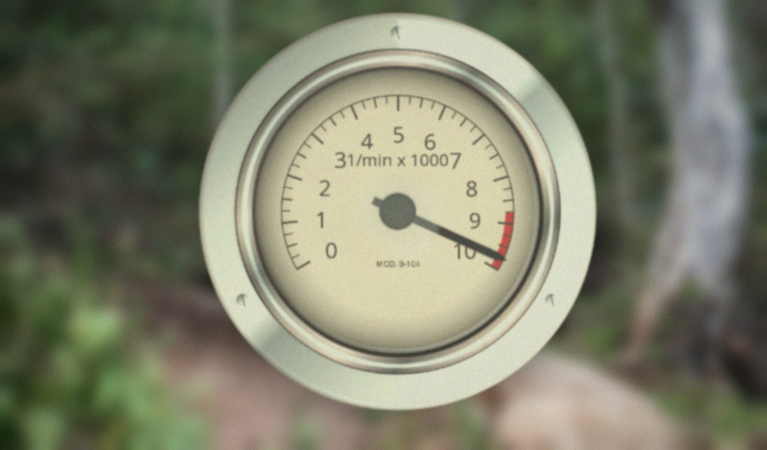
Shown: 9750 rpm
